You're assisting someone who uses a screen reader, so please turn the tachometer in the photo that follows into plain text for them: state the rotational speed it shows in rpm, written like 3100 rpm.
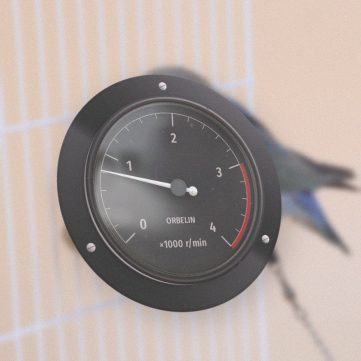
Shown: 800 rpm
